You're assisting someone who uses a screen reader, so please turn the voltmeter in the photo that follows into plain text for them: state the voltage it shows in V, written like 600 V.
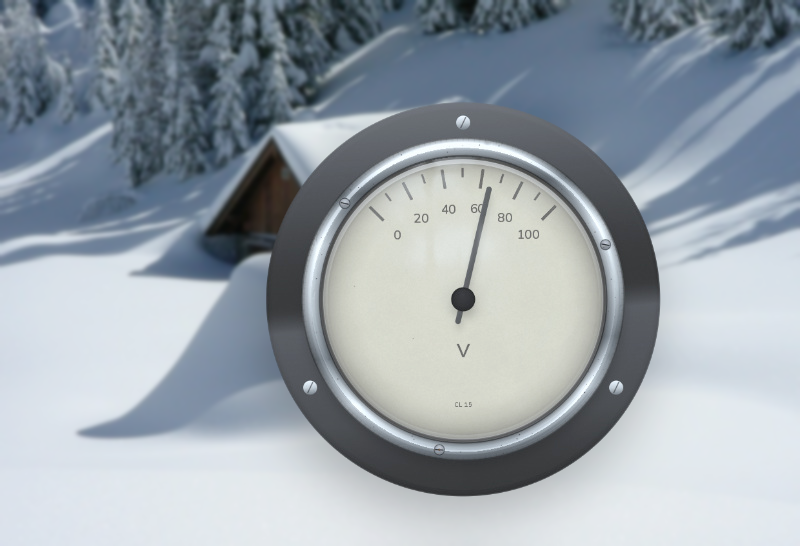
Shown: 65 V
